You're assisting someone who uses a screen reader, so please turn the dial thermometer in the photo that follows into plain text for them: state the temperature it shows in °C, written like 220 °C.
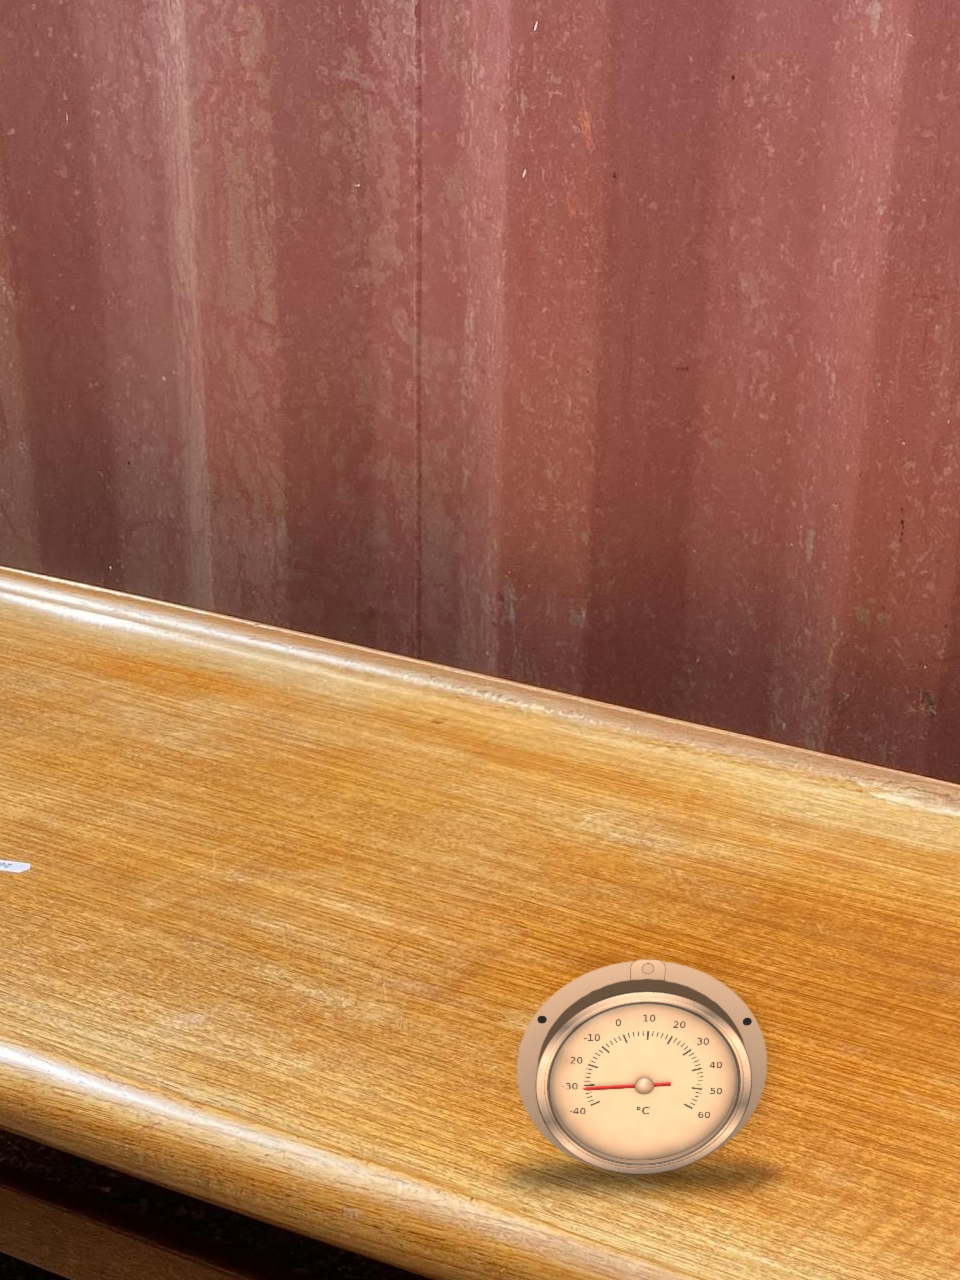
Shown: -30 °C
